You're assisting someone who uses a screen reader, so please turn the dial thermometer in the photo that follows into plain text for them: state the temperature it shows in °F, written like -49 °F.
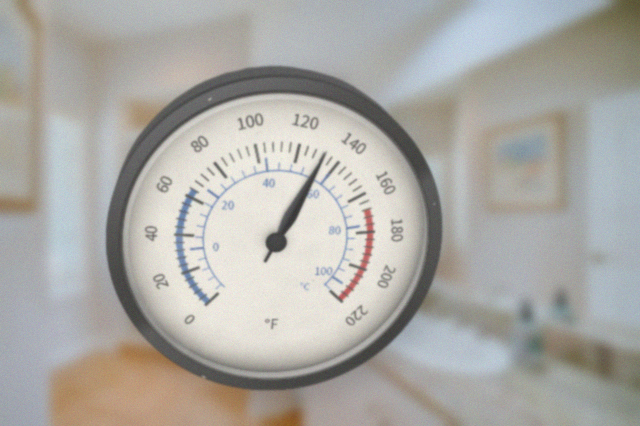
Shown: 132 °F
